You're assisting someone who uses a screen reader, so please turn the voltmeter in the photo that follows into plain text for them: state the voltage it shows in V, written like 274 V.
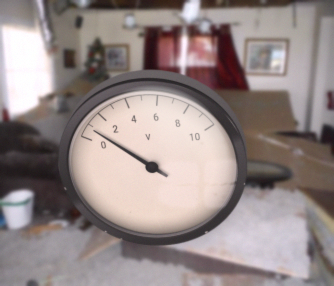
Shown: 1 V
